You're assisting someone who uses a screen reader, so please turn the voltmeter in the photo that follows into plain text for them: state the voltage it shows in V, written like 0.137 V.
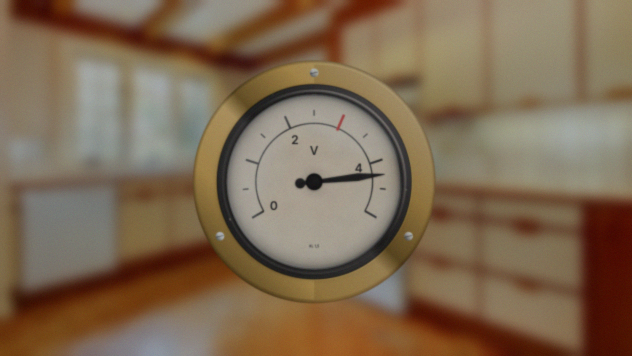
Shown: 4.25 V
